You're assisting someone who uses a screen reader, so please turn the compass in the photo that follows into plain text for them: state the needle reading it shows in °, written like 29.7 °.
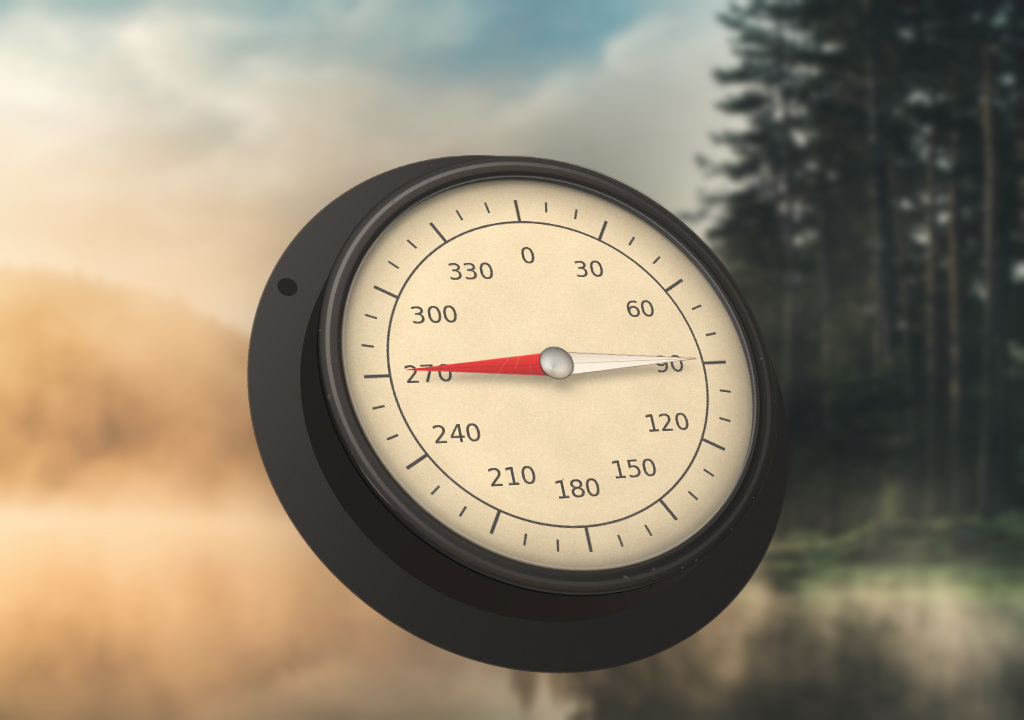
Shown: 270 °
